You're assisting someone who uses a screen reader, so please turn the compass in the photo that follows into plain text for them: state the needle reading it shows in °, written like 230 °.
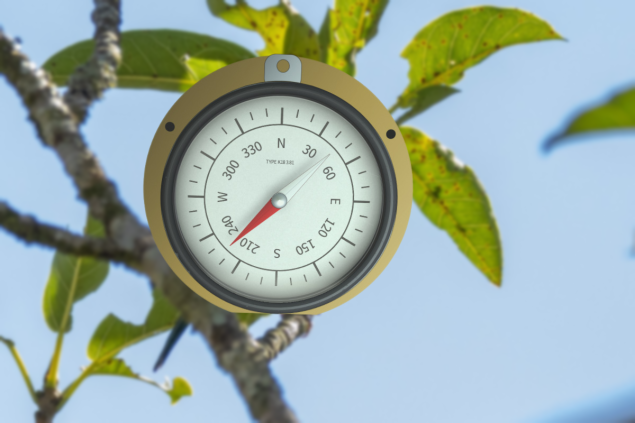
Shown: 225 °
